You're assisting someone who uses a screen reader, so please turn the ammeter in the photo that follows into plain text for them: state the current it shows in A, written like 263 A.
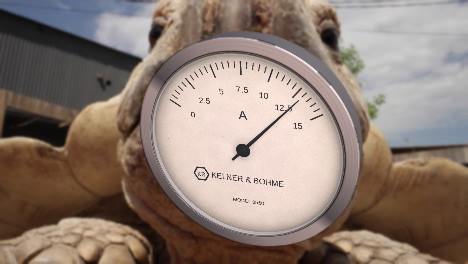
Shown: 13 A
